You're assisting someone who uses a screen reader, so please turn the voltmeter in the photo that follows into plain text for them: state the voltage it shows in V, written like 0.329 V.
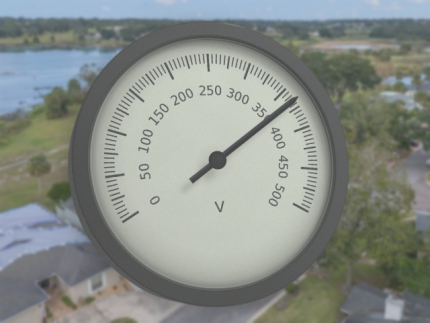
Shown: 365 V
